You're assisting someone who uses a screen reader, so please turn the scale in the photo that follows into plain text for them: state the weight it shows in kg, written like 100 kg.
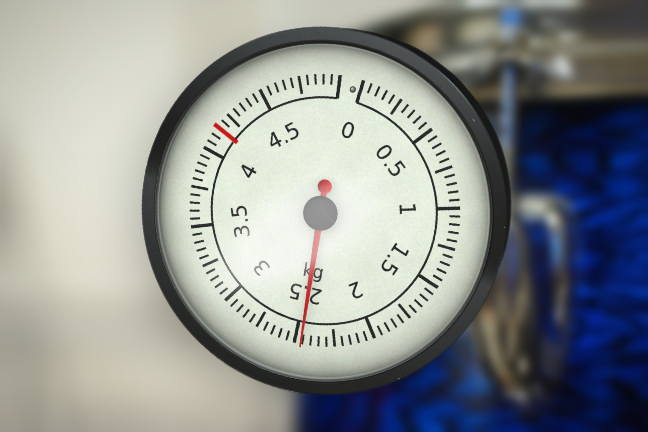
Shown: 2.45 kg
